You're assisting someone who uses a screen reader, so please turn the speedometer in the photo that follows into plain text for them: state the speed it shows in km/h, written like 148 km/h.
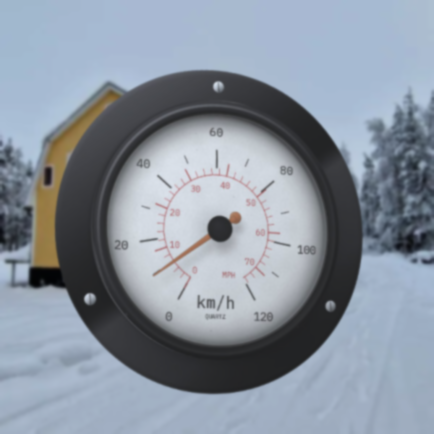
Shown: 10 km/h
